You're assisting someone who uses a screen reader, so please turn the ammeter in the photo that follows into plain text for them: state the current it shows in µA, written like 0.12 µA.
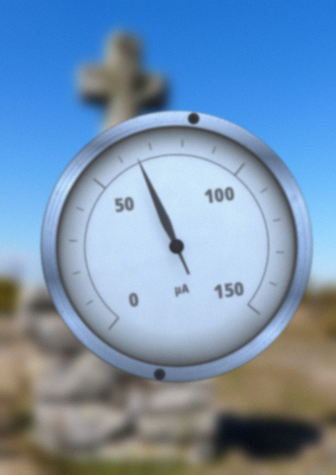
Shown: 65 µA
